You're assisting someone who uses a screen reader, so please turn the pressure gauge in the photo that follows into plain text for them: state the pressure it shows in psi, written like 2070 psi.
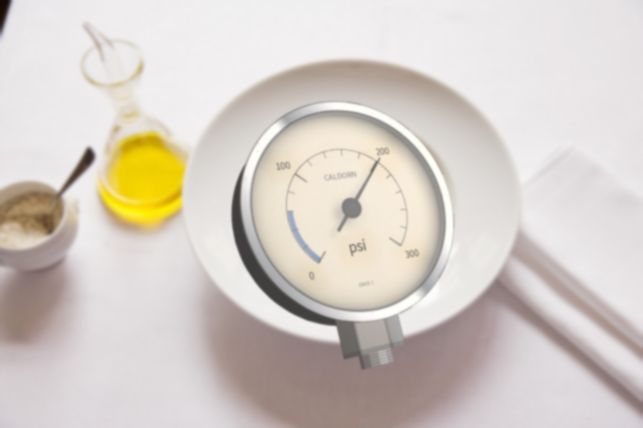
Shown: 200 psi
